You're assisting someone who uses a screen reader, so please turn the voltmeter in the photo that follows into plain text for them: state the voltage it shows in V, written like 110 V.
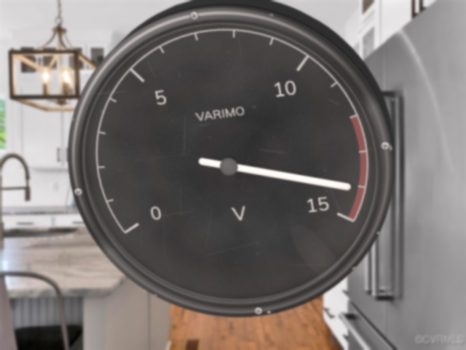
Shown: 14 V
